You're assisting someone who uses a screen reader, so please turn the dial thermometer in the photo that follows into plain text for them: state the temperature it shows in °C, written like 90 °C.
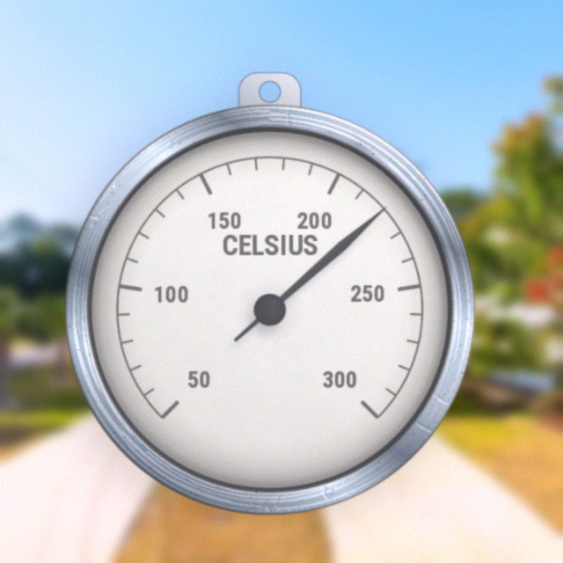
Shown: 220 °C
